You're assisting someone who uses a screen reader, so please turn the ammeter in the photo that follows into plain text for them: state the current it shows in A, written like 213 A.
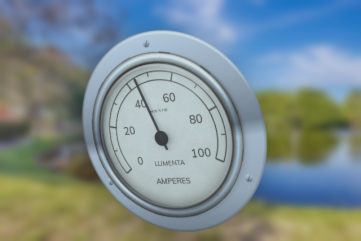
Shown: 45 A
